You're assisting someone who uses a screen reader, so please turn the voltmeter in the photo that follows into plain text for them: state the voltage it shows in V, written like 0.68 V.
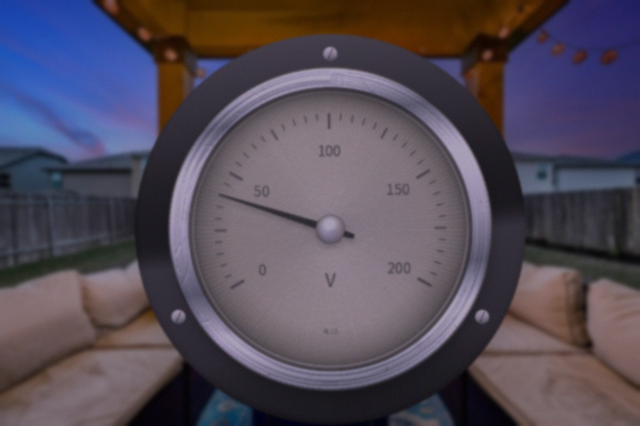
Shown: 40 V
